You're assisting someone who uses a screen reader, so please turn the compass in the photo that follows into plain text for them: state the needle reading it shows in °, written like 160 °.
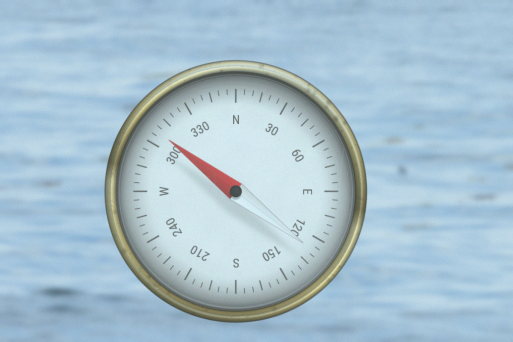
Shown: 307.5 °
